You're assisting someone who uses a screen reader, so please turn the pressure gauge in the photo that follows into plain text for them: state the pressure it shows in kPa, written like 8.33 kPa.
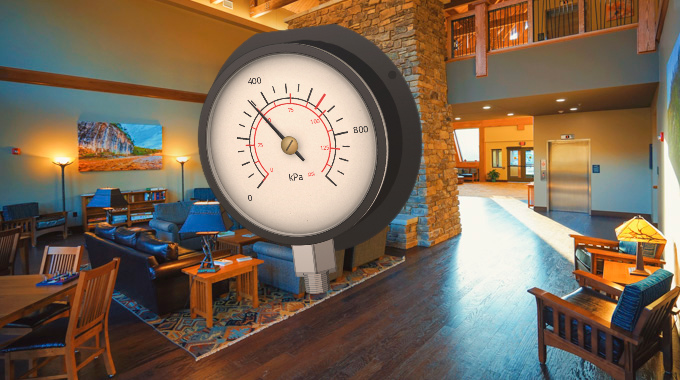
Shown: 350 kPa
